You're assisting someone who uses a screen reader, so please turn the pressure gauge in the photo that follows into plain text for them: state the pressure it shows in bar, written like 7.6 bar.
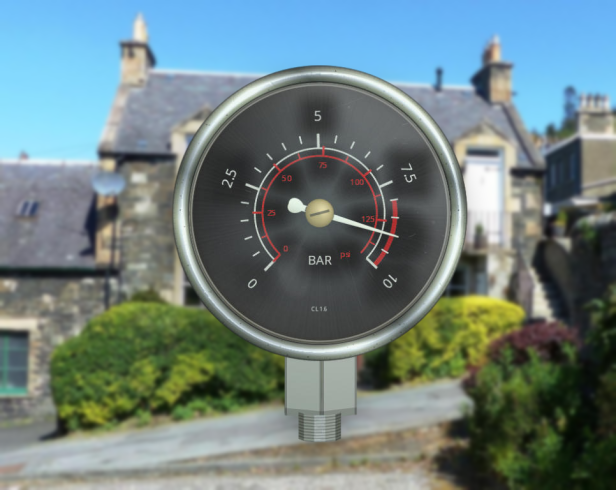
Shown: 9 bar
